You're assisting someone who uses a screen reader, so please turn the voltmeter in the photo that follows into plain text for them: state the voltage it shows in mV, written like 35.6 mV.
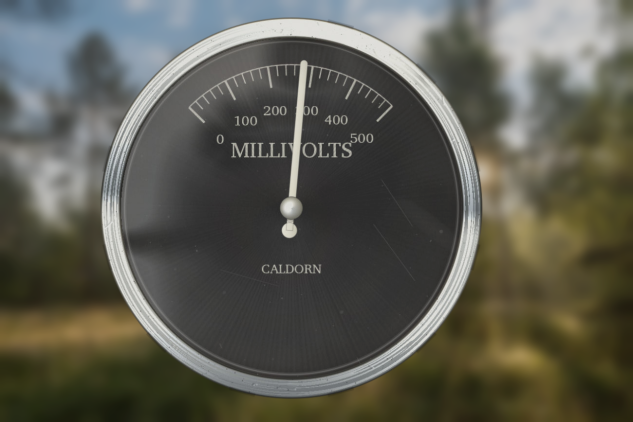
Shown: 280 mV
